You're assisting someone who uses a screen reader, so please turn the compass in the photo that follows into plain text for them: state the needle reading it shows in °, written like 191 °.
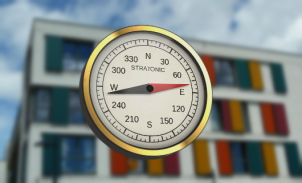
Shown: 80 °
